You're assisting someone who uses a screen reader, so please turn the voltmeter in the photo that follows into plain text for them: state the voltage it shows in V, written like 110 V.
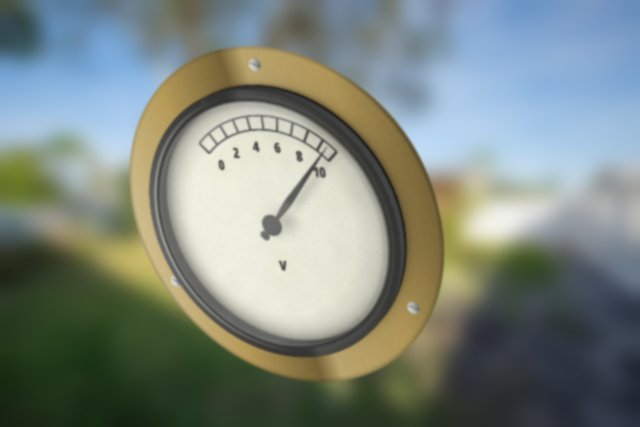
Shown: 9.5 V
